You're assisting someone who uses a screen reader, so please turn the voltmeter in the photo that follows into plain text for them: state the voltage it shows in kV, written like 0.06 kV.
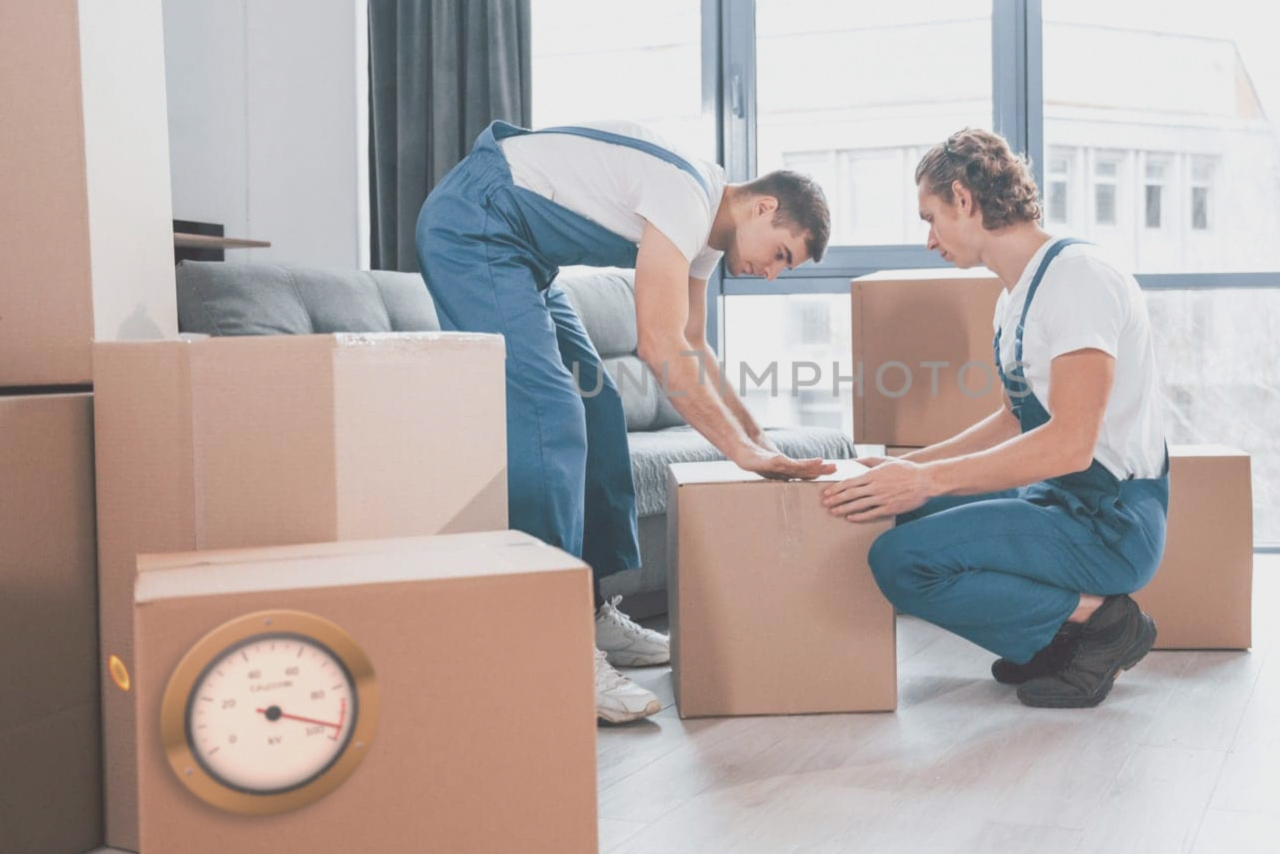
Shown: 95 kV
